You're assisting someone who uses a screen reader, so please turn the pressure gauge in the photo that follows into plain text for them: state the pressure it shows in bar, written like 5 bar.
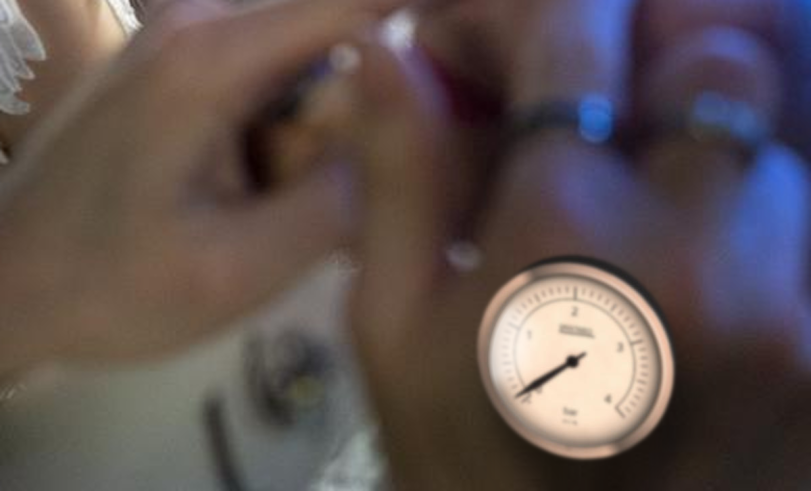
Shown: 0.1 bar
